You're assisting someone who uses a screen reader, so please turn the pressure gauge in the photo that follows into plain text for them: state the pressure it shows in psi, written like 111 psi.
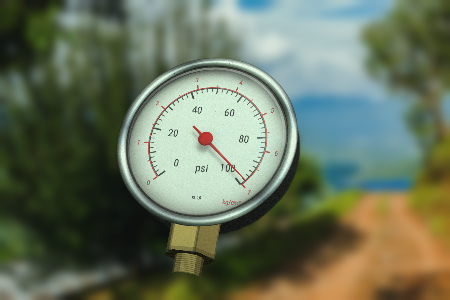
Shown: 98 psi
